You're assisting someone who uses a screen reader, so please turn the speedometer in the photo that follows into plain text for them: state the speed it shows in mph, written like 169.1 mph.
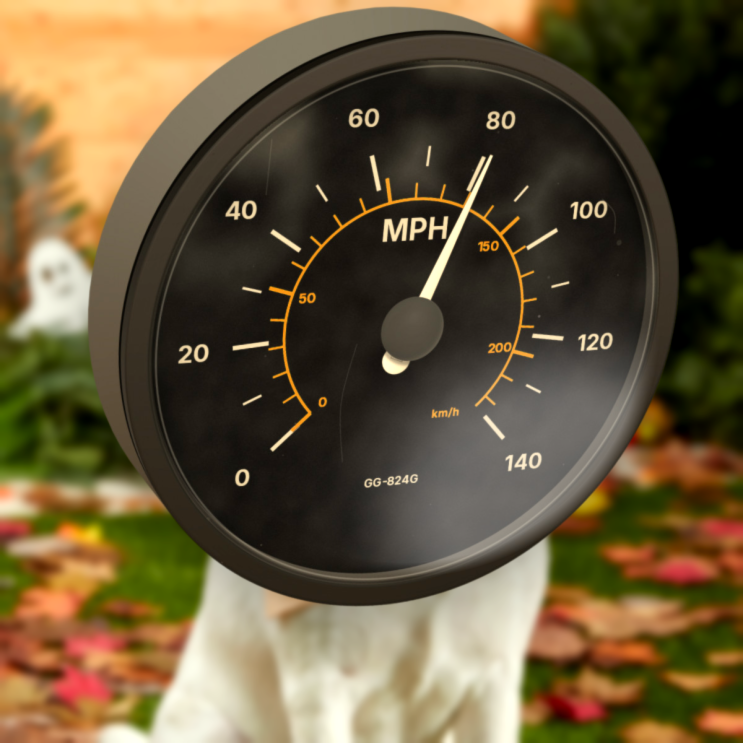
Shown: 80 mph
